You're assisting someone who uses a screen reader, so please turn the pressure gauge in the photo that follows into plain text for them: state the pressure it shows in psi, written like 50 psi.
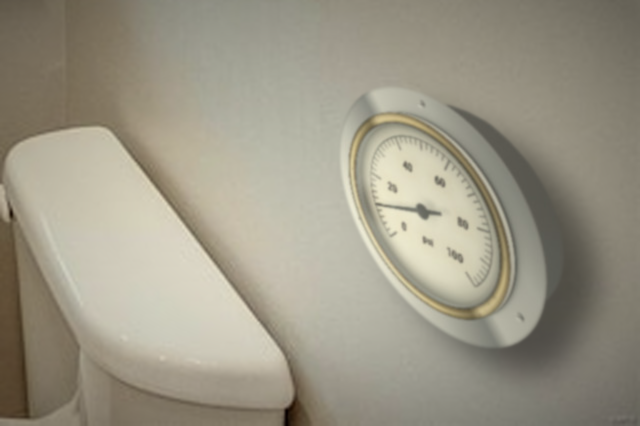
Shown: 10 psi
